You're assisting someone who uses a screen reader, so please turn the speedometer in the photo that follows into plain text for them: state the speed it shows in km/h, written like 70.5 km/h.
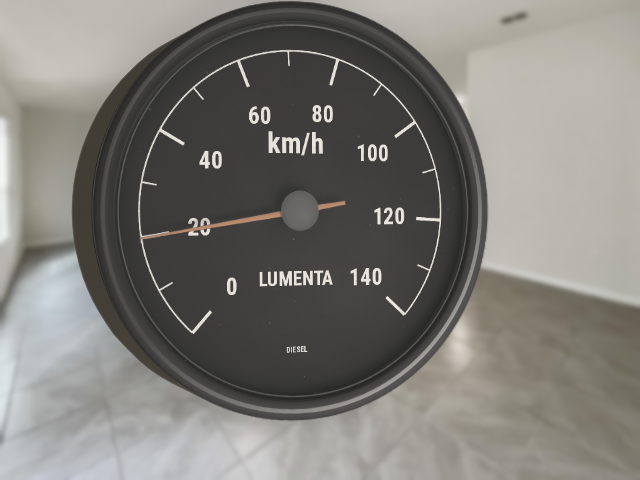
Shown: 20 km/h
